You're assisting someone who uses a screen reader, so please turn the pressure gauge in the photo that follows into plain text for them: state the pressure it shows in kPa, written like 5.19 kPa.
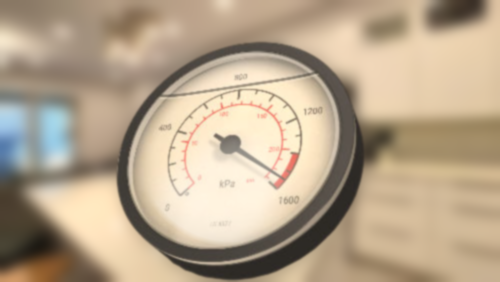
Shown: 1550 kPa
